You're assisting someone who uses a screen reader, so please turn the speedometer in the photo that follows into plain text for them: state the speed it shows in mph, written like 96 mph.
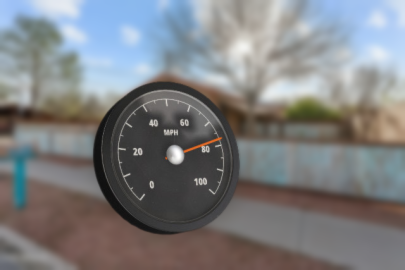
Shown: 77.5 mph
